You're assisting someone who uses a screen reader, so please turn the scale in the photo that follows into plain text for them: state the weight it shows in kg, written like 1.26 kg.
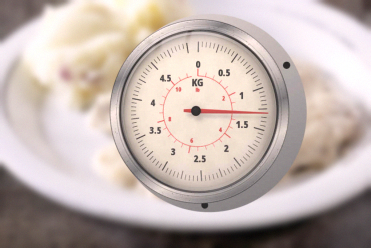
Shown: 1.3 kg
